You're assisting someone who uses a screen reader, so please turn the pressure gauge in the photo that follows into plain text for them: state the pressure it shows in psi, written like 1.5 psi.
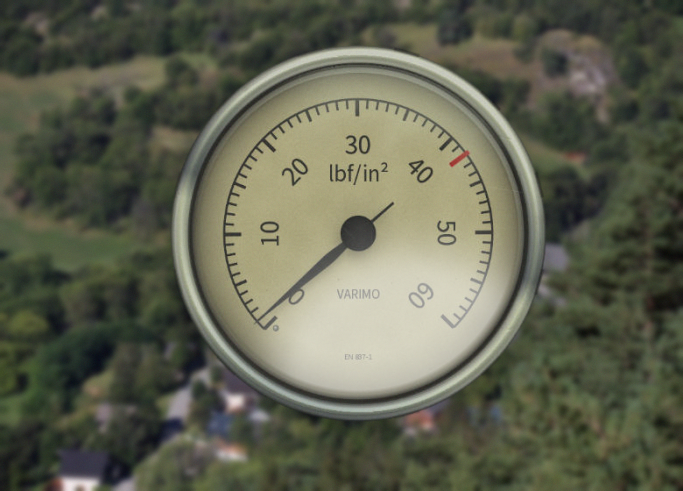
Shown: 1 psi
